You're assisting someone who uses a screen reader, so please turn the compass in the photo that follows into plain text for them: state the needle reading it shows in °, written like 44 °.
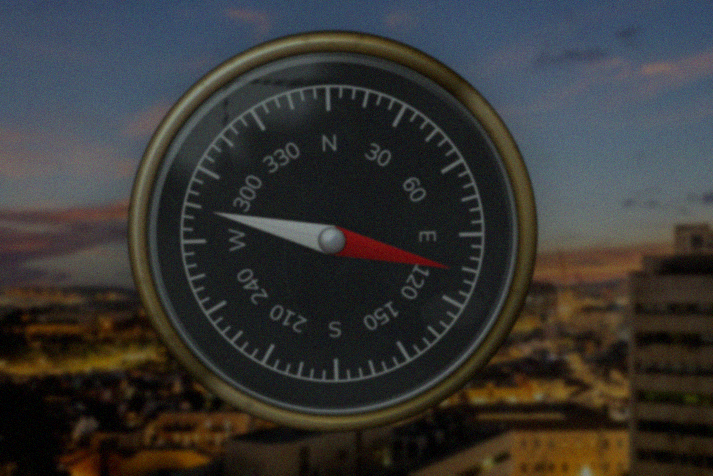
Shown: 105 °
